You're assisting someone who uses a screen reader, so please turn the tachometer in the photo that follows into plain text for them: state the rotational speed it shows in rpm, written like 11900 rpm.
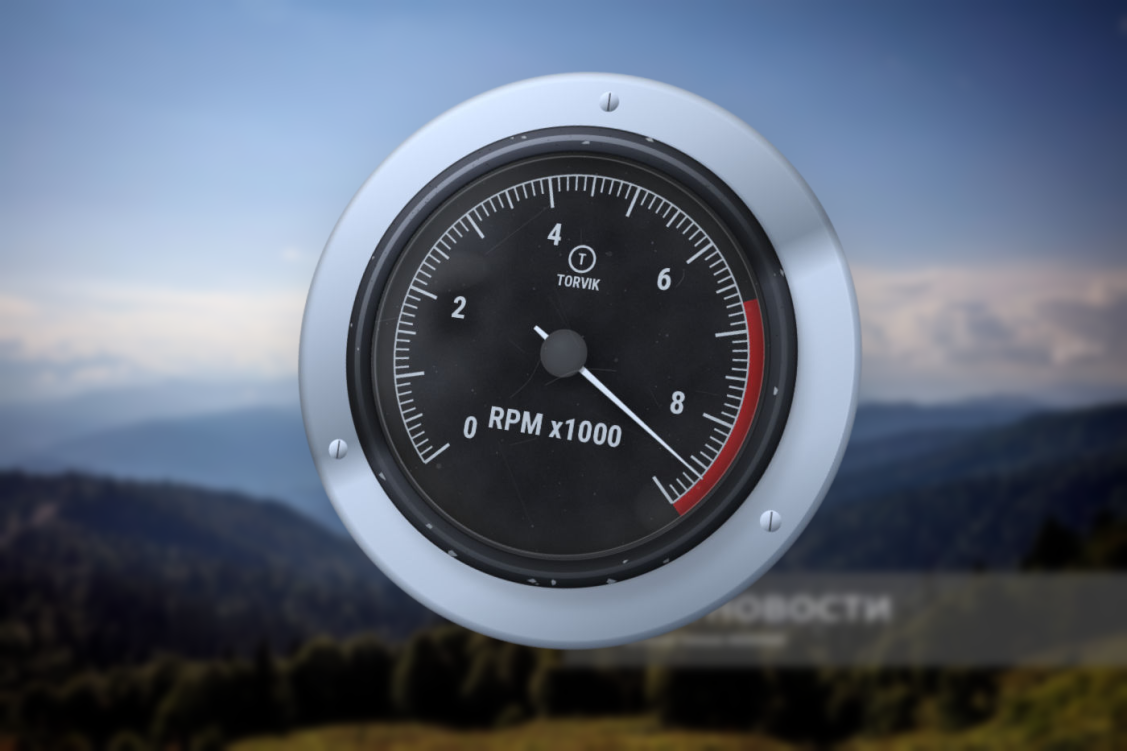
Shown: 8600 rpm
